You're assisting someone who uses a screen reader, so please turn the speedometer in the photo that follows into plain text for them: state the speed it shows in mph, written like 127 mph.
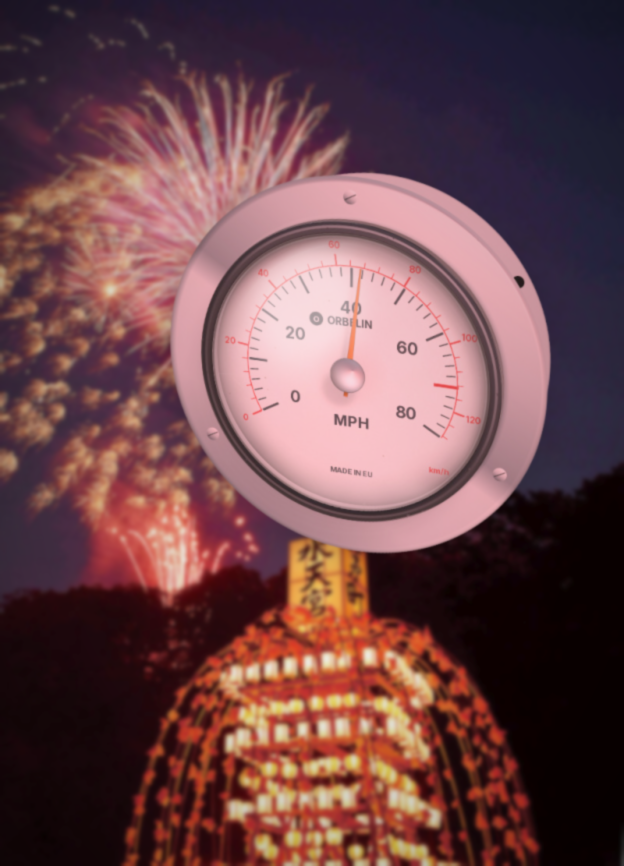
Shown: 42 mph
